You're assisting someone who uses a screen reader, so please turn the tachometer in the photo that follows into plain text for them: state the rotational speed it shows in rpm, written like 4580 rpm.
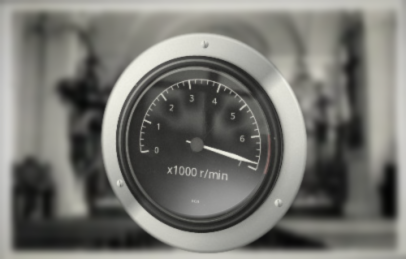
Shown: 6800 rpm
